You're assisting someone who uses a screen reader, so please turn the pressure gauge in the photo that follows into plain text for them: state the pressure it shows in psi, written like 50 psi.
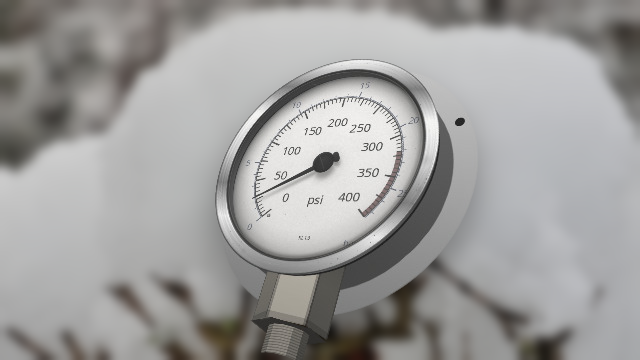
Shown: 25 psi
